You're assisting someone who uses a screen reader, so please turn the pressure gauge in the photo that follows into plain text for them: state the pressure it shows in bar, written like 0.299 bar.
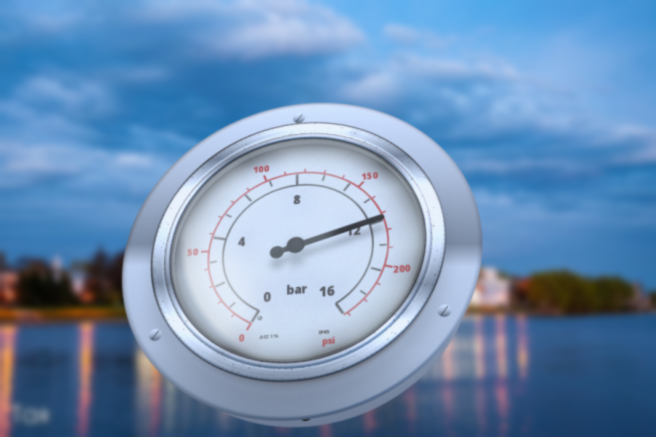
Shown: 12 bar
